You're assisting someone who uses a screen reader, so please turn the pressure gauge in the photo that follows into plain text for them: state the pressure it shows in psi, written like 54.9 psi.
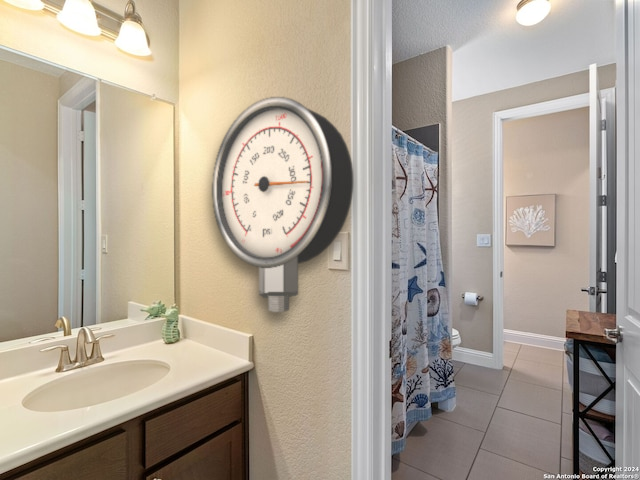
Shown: 320 psi
